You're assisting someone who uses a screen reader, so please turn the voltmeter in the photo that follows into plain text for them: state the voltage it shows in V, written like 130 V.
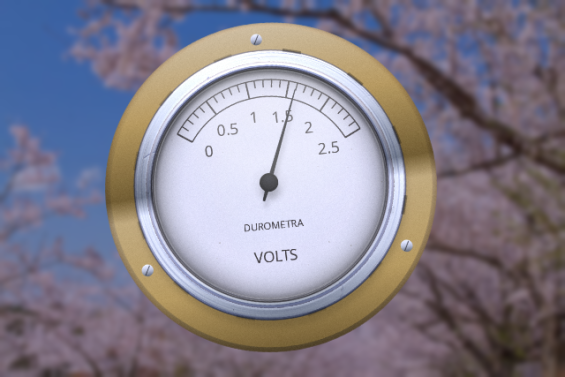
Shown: 1.6 V
